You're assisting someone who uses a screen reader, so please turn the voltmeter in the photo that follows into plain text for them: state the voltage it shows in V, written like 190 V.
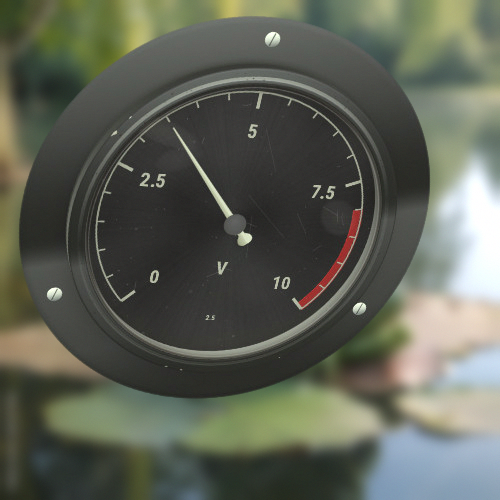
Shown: 3.5 V
